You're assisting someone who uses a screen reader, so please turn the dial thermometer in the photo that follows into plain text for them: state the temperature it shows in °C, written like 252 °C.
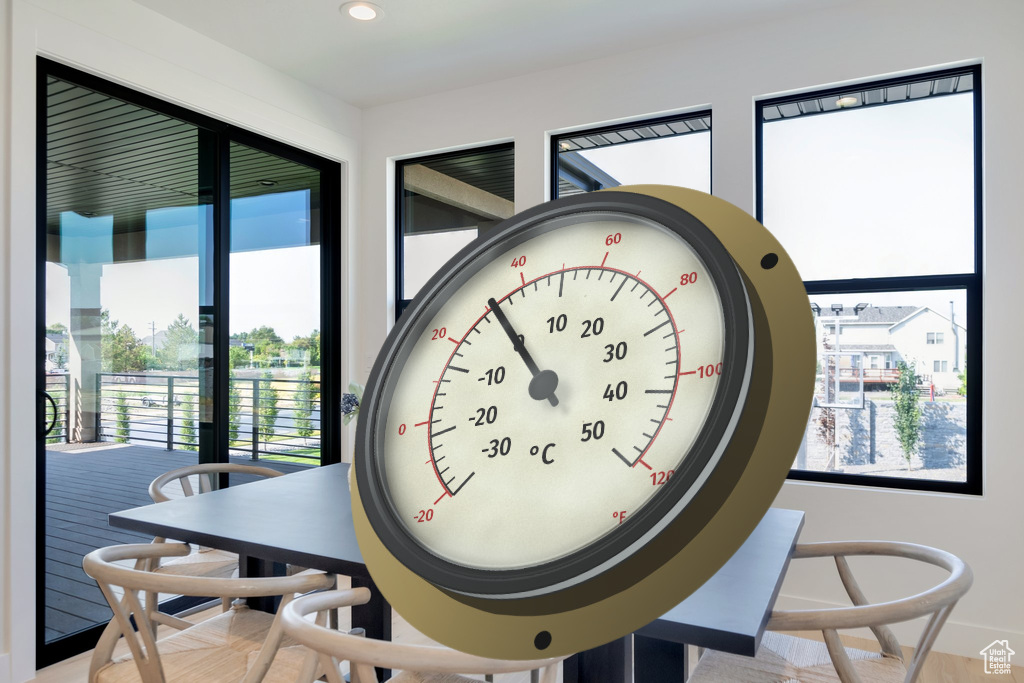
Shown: 0 °C
